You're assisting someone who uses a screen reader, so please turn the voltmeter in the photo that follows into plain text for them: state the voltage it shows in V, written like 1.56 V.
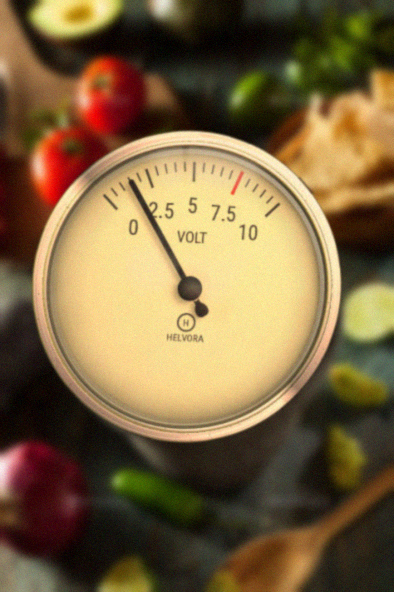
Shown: 1.5 V
